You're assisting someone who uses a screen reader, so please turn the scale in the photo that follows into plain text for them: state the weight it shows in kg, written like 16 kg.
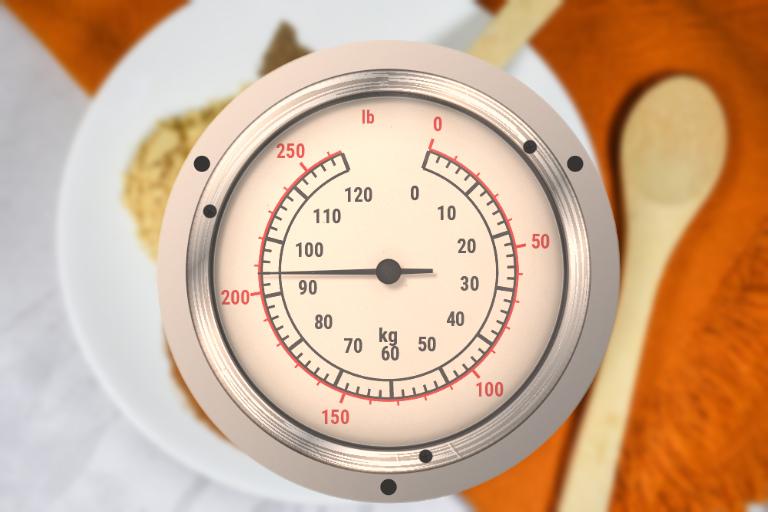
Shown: 94 kg
